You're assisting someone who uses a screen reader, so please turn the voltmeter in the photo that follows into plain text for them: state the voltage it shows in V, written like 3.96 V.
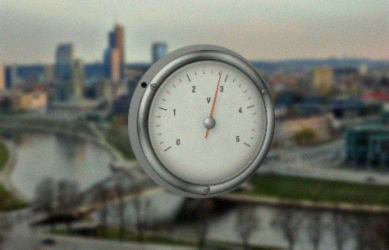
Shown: 2.8 V
